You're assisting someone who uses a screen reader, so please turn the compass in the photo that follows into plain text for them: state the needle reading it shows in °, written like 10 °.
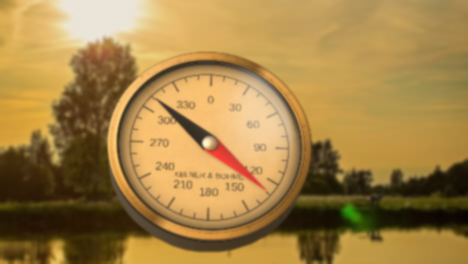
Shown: 130 °
